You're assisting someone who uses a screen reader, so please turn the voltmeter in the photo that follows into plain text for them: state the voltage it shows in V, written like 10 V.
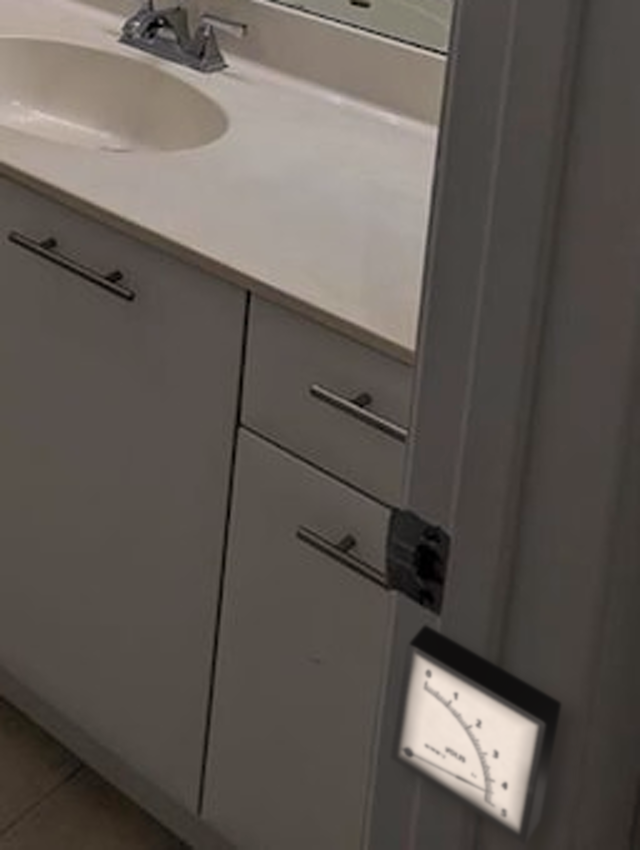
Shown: 4.5 V
